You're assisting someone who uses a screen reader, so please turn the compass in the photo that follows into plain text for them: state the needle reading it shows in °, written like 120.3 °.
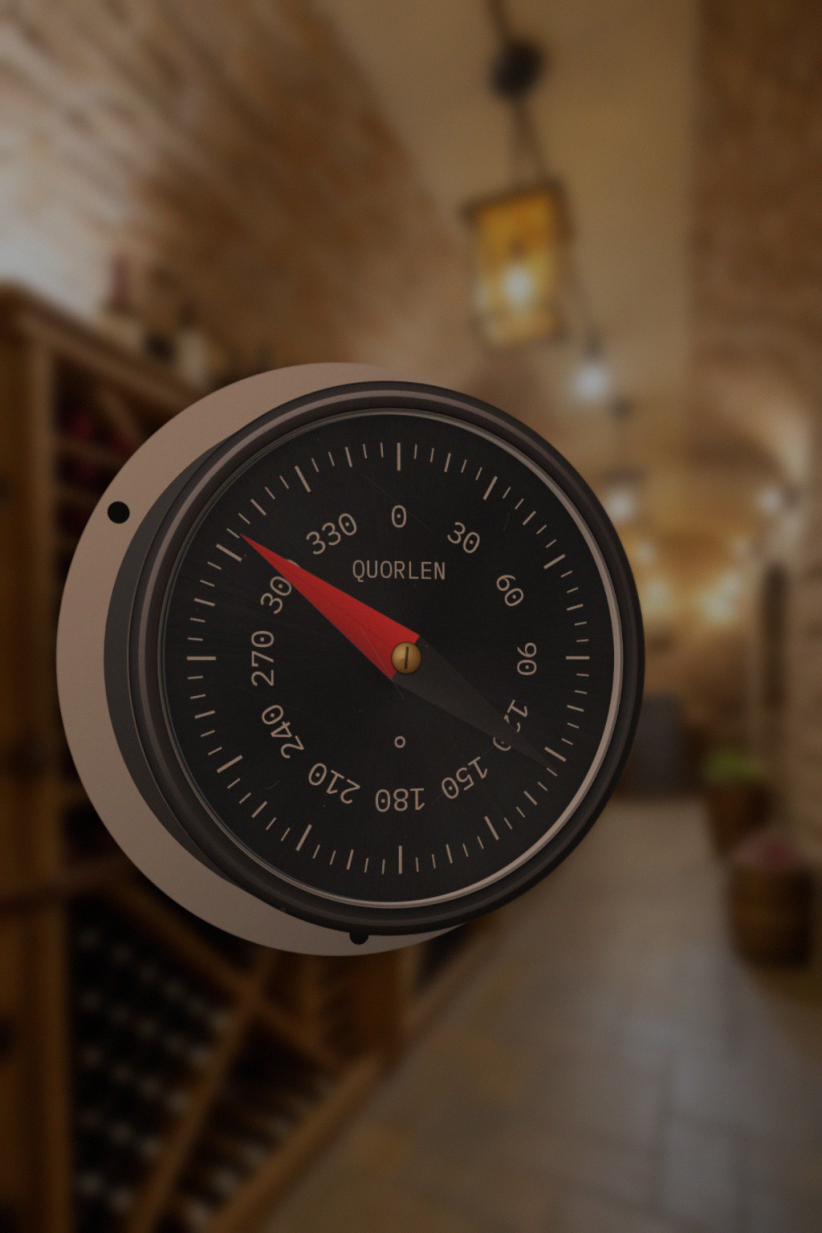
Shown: 305 °
